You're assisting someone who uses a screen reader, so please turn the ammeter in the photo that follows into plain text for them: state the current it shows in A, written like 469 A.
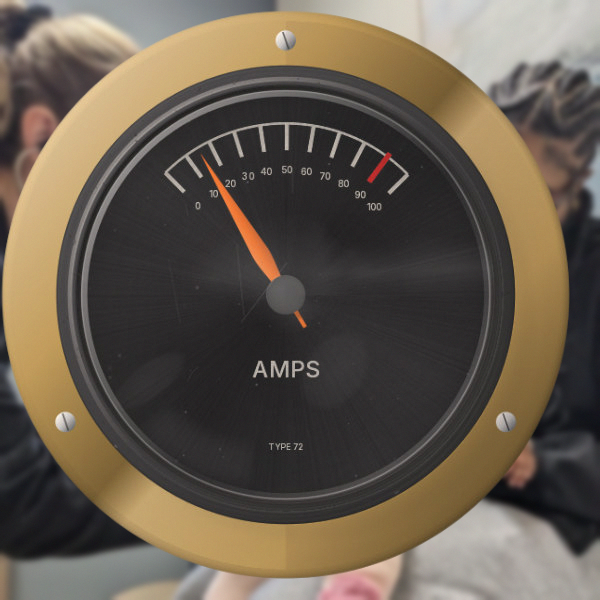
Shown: 15 A
